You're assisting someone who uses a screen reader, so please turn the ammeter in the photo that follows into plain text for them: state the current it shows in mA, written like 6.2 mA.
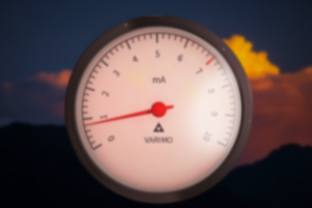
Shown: 0.8 mA
